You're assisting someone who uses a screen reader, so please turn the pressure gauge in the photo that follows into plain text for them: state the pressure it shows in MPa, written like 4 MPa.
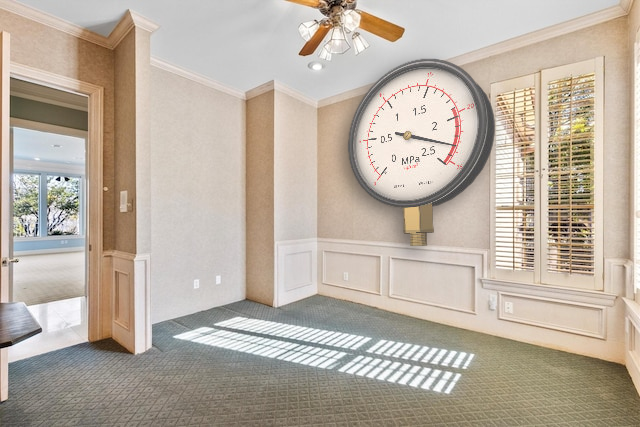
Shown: 2.3 MPa
